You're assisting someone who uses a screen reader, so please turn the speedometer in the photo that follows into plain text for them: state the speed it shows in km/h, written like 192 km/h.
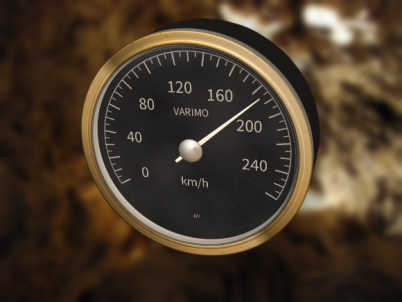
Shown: 185 km/h
